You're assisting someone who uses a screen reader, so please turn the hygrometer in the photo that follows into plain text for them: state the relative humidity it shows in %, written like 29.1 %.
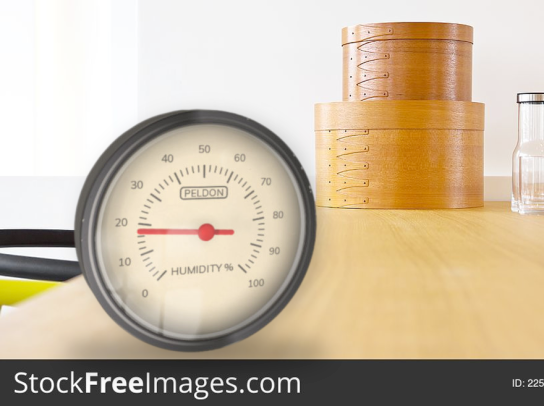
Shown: 18 %
